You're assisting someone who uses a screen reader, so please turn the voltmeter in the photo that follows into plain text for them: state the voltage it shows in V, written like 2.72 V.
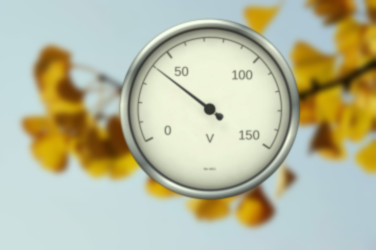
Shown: 40 V
